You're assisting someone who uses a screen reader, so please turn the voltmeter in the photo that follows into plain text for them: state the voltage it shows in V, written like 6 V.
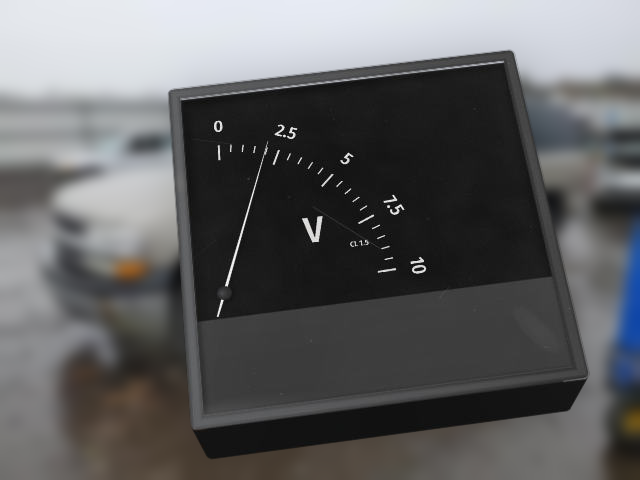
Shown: 2 V
